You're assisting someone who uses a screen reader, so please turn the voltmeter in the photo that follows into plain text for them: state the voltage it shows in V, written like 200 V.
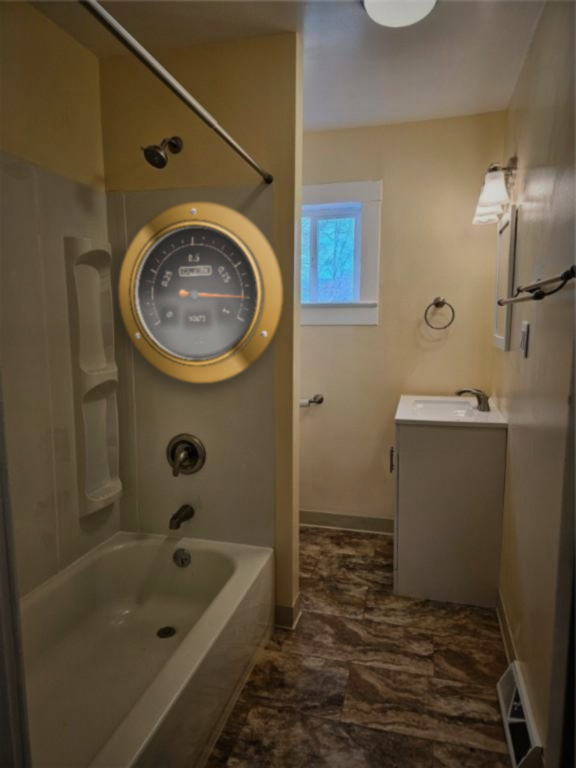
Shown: 0.9 V
